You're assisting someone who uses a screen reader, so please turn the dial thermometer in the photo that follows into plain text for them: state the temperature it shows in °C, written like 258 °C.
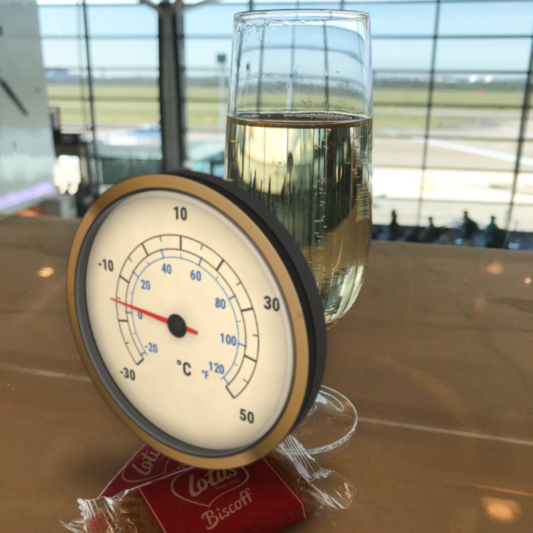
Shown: -15 °C
